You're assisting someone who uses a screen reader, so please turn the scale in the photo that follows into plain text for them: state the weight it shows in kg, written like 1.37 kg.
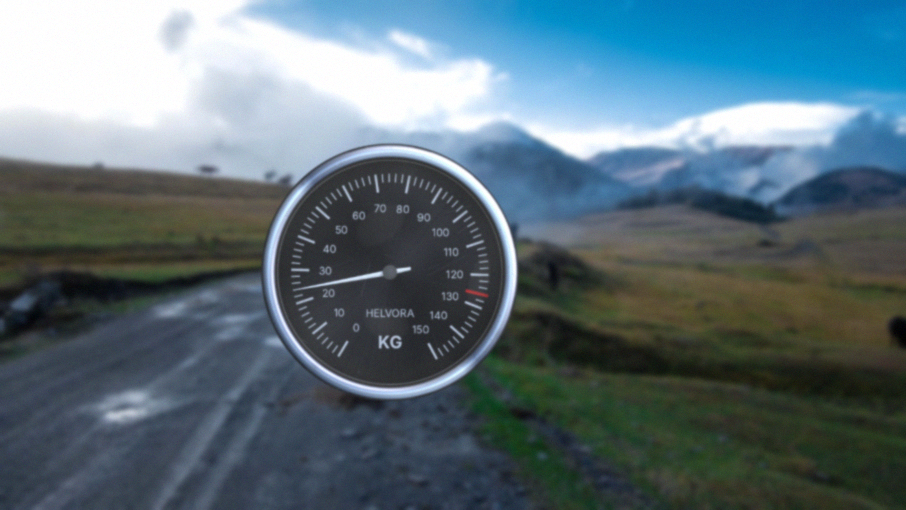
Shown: 24 kg
